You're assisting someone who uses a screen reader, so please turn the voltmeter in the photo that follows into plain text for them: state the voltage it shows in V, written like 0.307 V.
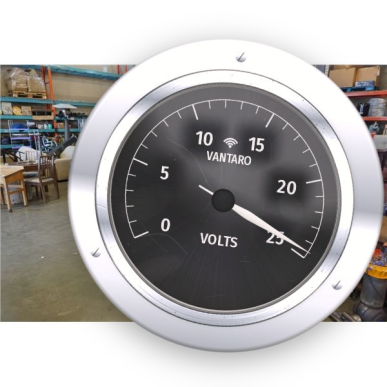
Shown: 24.5 V
